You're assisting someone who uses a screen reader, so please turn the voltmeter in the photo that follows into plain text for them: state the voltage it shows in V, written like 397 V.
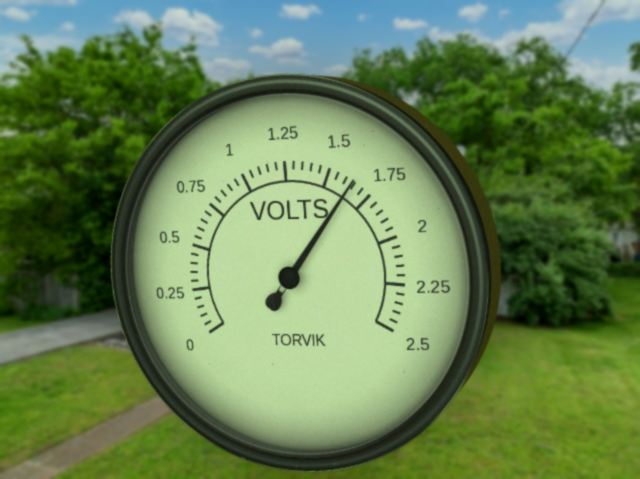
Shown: 1.65 V
